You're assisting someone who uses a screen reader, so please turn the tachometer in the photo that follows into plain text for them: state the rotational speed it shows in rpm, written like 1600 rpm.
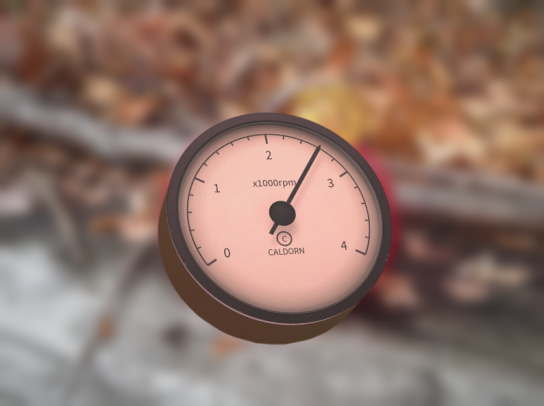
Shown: 2600 rpm
